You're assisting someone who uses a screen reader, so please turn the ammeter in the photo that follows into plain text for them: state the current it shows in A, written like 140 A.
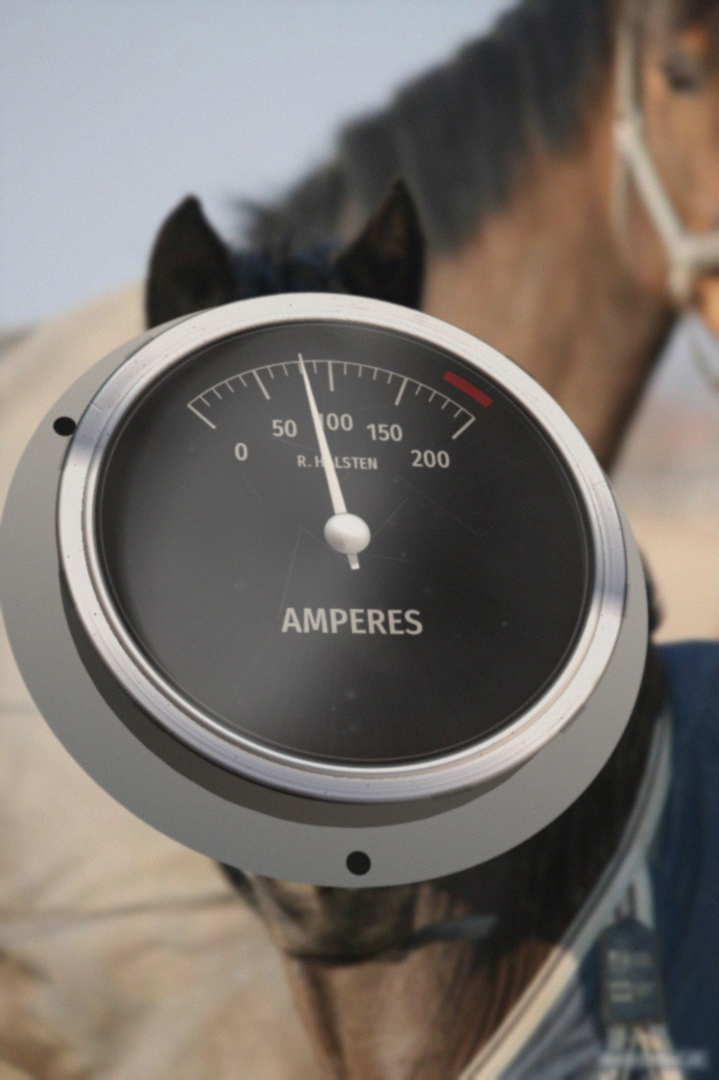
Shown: 80 A
